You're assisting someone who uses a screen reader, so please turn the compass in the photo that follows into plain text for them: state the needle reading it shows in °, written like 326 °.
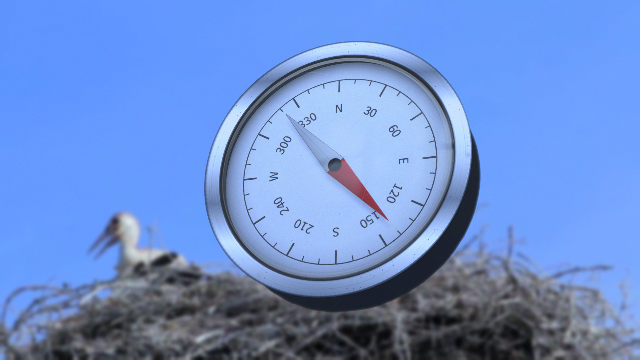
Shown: 140 °
